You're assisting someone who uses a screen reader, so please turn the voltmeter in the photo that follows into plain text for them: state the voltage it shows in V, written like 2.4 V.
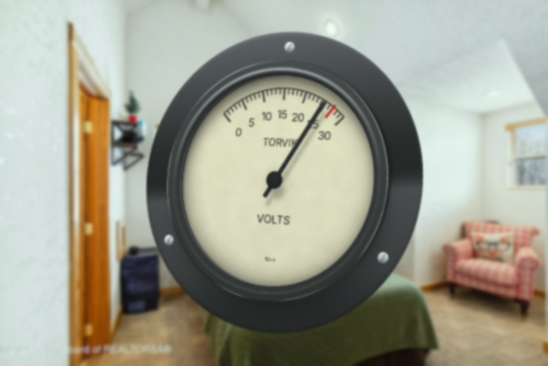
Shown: 25 V
